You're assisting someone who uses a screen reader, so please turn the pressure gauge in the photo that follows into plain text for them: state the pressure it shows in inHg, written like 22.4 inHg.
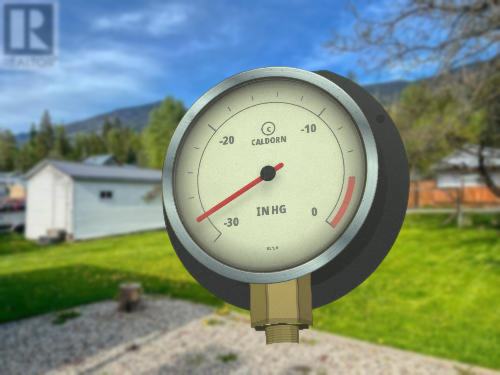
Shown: -28 inHg
